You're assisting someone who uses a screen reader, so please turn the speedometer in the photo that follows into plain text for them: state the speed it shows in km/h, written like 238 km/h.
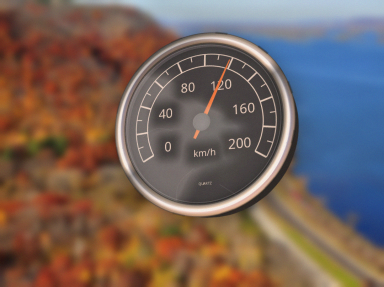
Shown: 120 km/h
